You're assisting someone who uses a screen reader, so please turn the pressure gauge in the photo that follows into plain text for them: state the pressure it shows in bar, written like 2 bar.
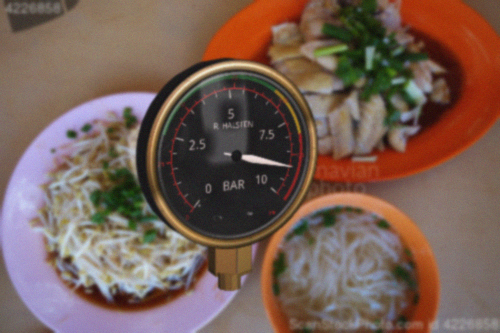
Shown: 9 bar
